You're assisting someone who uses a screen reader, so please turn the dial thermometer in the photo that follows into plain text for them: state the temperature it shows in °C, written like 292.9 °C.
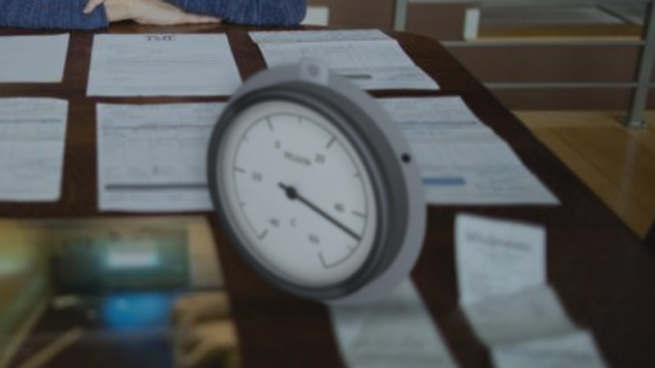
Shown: 45 °C
